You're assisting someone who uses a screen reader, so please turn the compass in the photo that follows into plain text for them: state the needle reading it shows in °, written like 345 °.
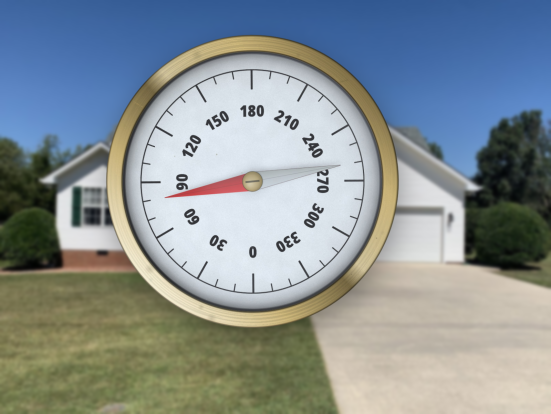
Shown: 80 °
